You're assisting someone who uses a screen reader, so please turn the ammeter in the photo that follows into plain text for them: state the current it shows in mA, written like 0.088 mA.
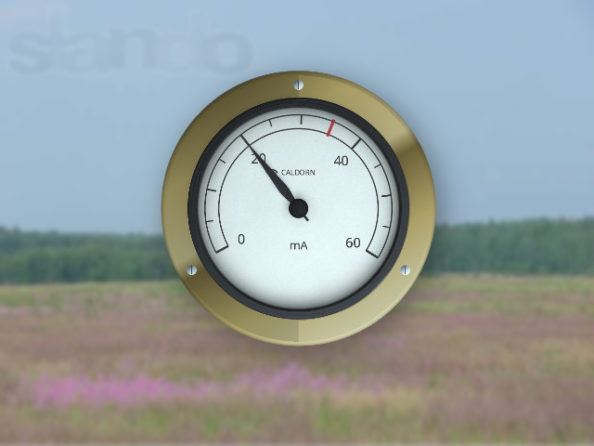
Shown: 20 mA
